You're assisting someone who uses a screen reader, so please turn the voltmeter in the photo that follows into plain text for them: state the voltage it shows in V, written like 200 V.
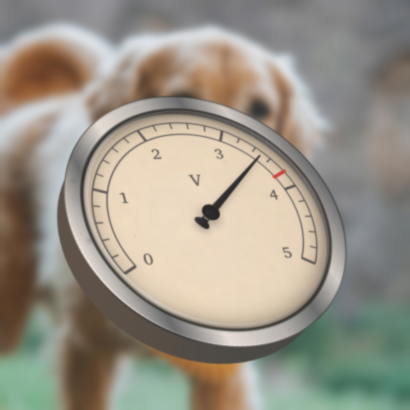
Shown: 3.5 V
